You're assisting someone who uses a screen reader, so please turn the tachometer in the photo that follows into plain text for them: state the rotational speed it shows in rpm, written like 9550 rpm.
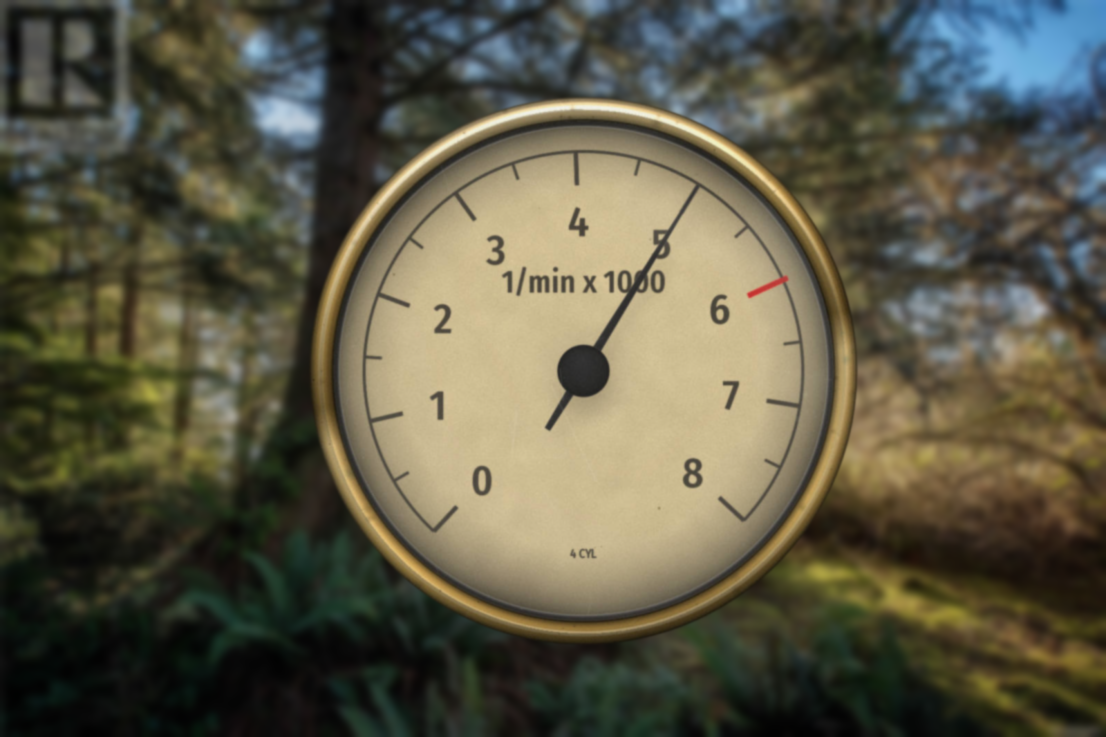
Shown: 5000 rpm
